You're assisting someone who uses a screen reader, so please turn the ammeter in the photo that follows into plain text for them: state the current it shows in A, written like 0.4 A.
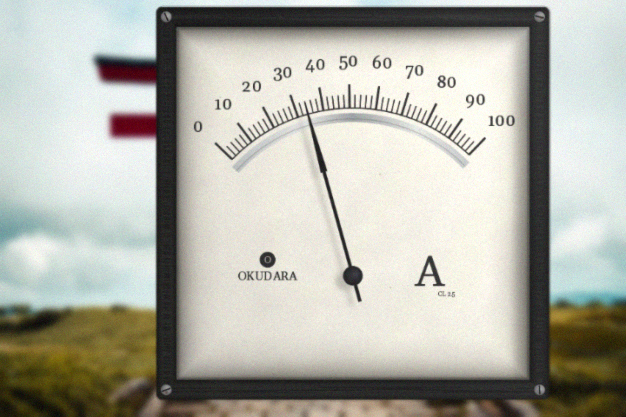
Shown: 34 A
